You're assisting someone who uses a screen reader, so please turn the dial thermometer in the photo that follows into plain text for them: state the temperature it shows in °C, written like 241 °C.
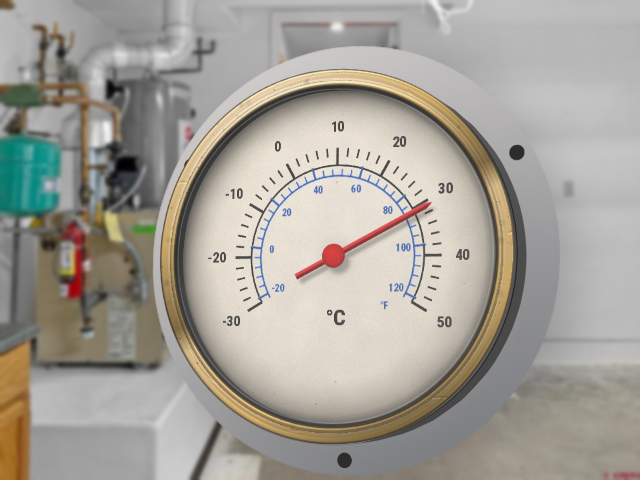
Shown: 31 °C
